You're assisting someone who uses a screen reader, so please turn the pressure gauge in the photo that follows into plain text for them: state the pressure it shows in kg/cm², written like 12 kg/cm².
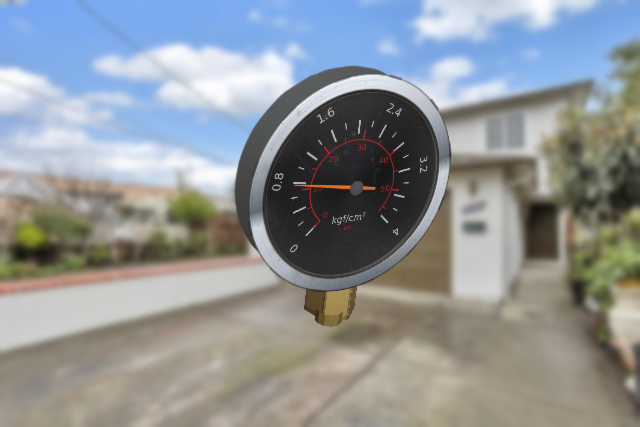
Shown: 0.8 kg/cm²
